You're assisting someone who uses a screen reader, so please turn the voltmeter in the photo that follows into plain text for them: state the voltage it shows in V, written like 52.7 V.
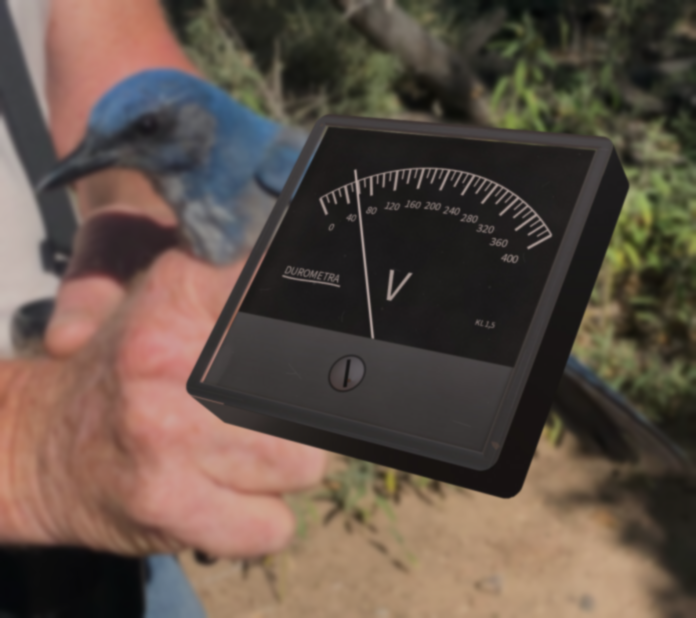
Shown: 60 V
